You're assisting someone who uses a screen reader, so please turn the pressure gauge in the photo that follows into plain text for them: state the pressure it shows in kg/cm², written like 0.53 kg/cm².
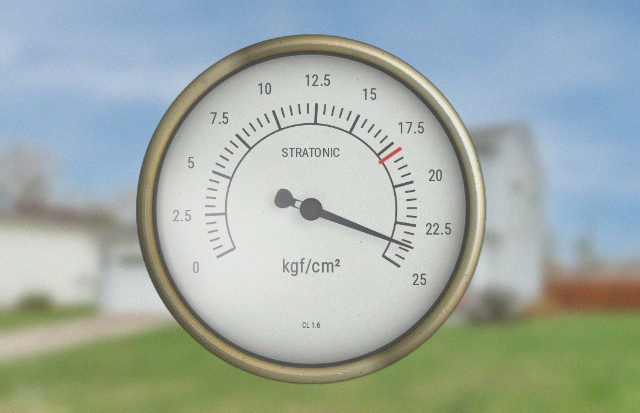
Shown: 23.75 kg/cm²
